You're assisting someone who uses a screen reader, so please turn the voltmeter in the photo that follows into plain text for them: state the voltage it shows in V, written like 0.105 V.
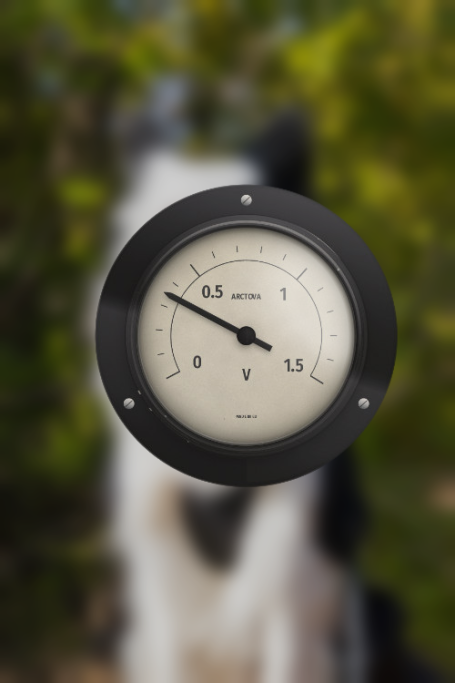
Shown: 0.35 V
